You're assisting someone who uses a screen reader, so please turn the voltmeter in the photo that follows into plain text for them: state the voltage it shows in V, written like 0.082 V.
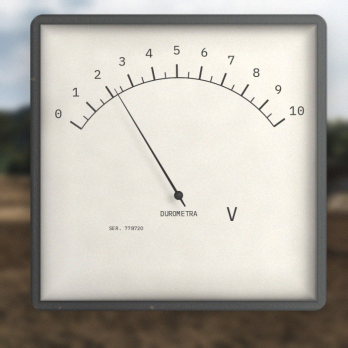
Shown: 2.25 V
